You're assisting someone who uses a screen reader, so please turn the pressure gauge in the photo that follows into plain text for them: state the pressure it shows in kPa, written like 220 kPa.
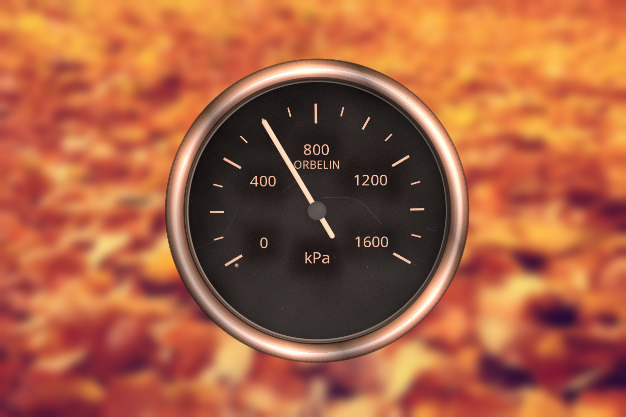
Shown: 600 kPa
